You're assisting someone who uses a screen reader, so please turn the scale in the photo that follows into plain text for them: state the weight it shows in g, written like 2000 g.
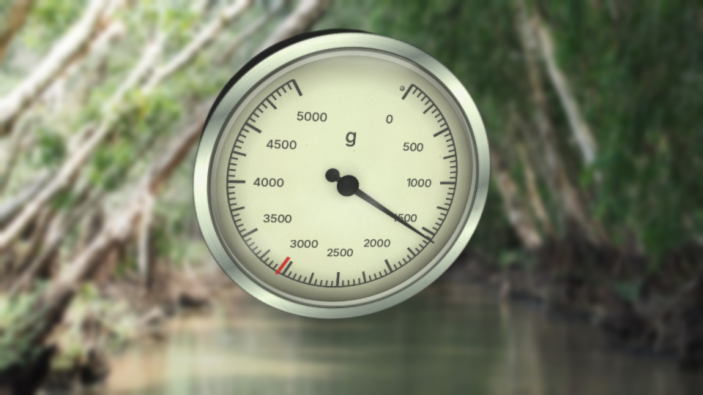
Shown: 1550 g
